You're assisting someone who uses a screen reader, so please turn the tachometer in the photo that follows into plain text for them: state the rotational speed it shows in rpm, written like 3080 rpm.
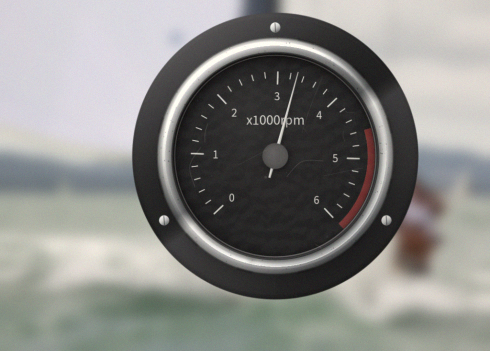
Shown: 3300 rpm
